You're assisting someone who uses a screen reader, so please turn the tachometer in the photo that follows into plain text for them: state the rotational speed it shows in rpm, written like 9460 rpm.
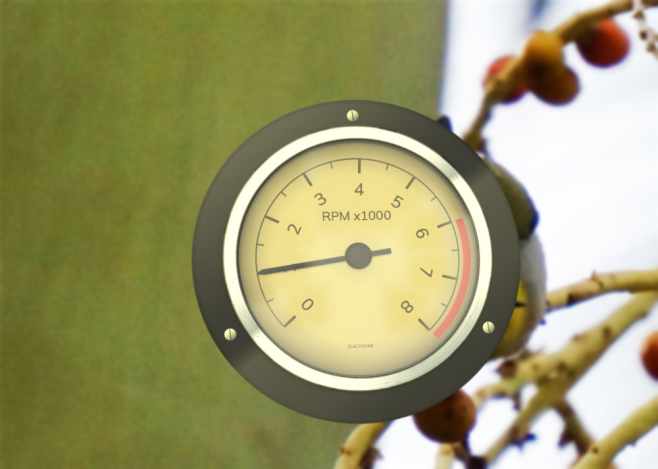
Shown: 1000 rpm
